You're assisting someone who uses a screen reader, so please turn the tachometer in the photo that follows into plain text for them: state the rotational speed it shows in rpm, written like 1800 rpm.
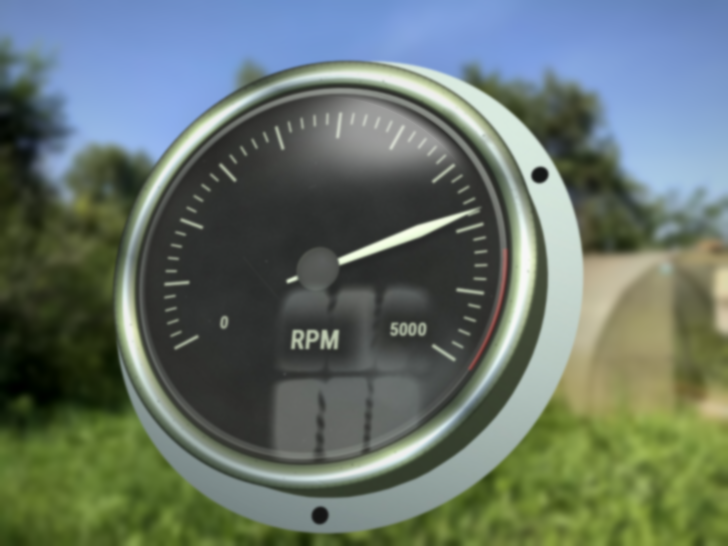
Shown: 3900 rpm
